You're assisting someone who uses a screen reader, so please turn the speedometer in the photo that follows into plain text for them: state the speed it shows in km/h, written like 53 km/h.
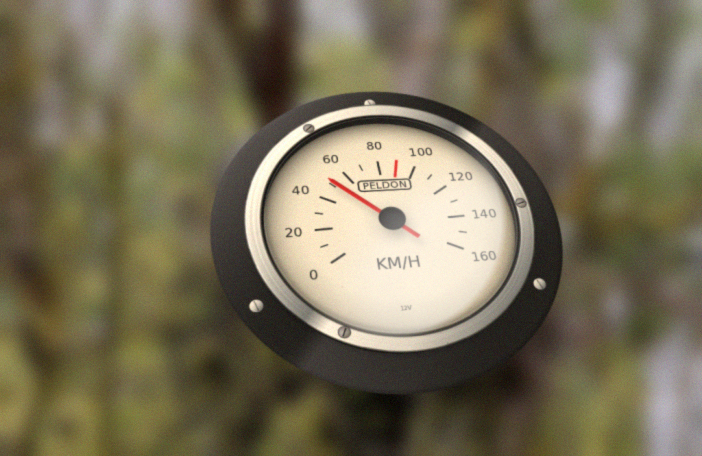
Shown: 50 km/h
